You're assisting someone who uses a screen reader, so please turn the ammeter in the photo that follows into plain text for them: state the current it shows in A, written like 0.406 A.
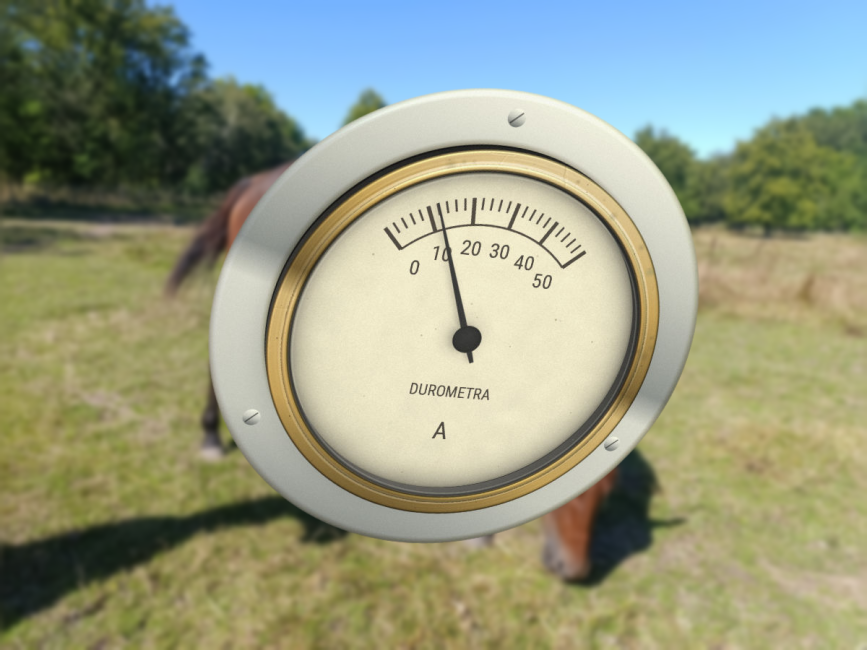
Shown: 12 A
